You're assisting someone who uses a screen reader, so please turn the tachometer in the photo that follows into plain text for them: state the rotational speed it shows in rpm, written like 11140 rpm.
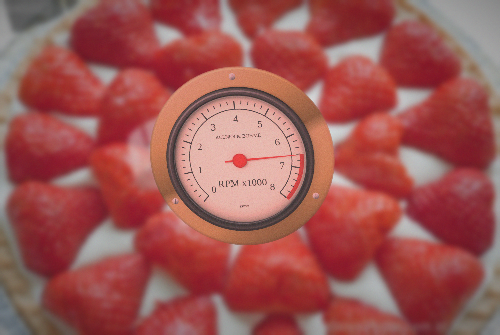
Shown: 6600 rpm
